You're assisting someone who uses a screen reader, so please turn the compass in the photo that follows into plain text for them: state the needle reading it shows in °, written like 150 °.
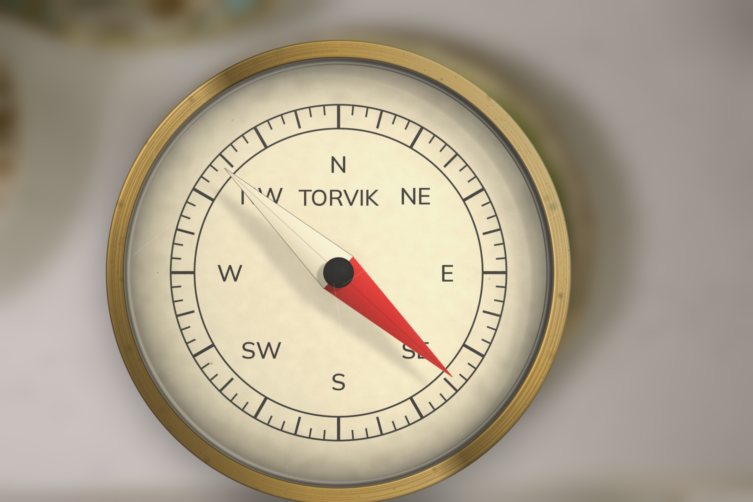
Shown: 132.5 °
